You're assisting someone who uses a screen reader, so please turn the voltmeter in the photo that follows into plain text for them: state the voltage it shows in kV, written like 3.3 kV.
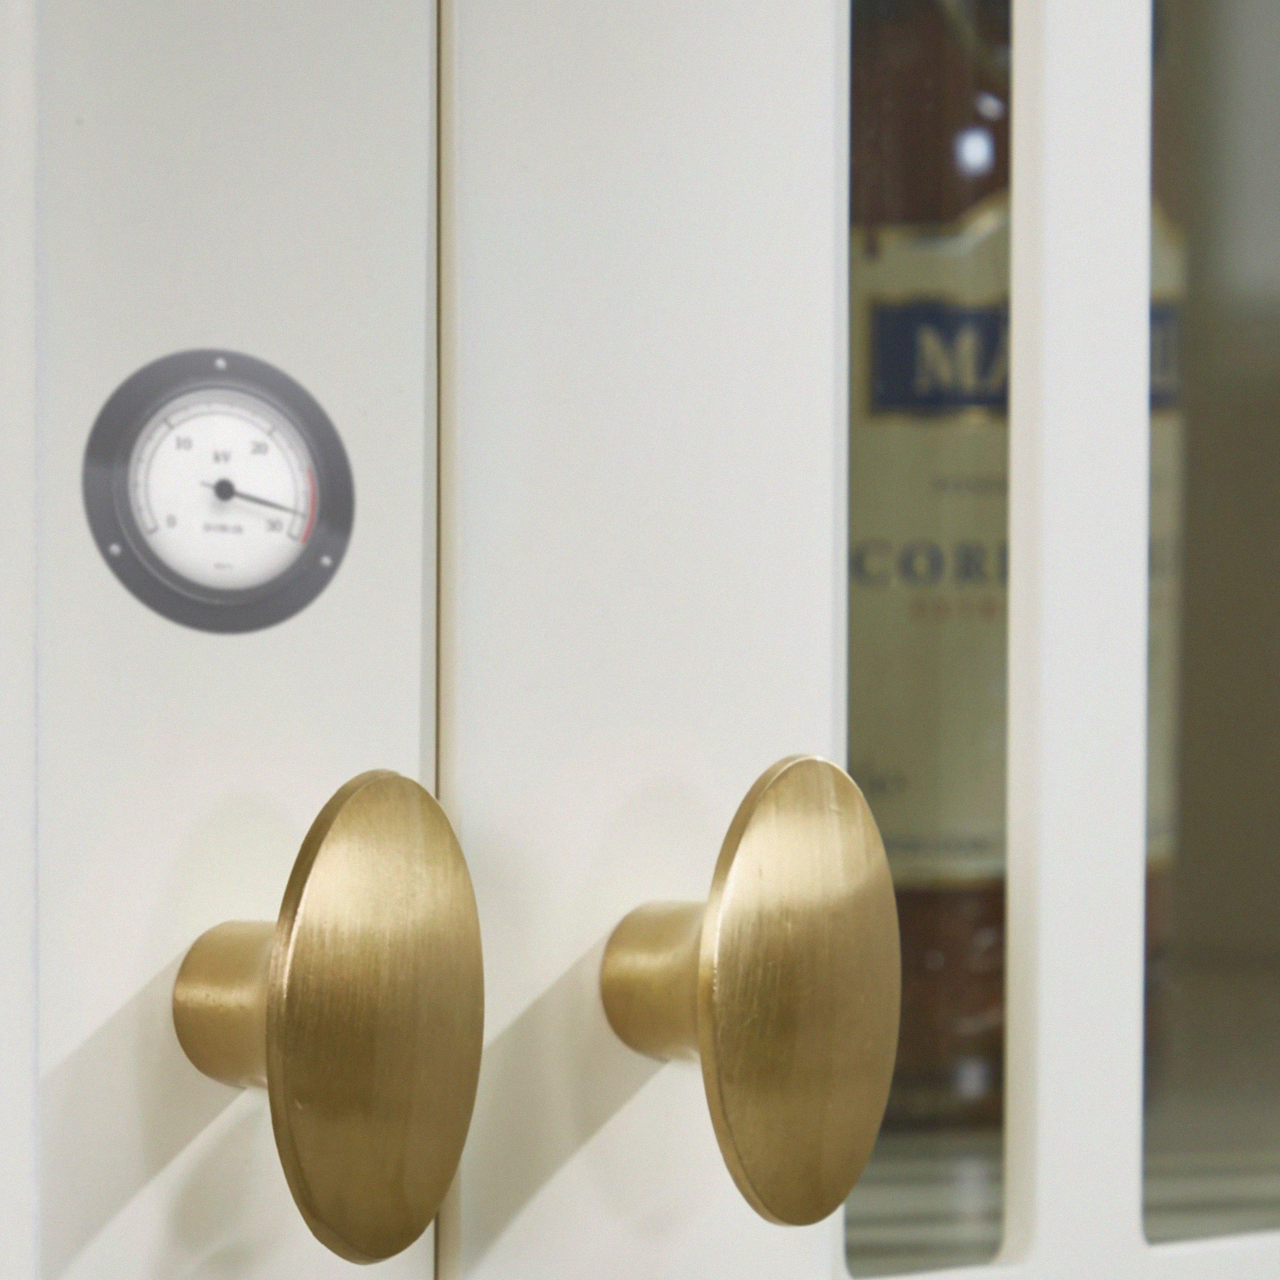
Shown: 28 kV
